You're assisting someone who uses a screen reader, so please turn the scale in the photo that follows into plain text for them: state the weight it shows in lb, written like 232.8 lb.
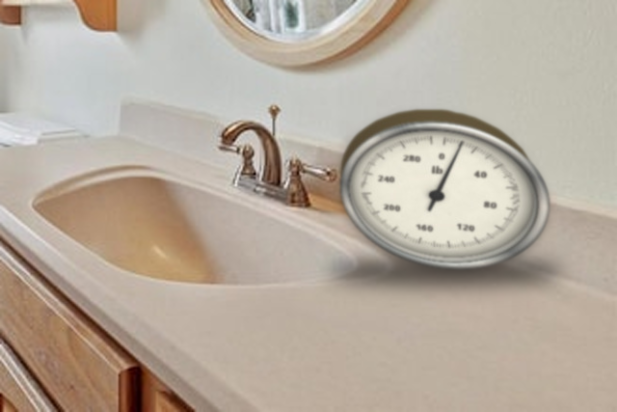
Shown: 10 lb
